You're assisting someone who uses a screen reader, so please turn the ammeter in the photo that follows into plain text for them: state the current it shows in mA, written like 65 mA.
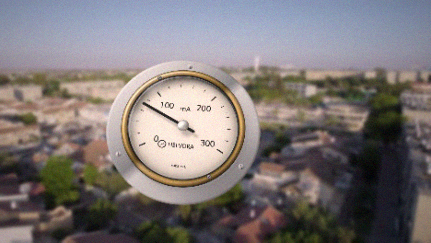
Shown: 70 mA
